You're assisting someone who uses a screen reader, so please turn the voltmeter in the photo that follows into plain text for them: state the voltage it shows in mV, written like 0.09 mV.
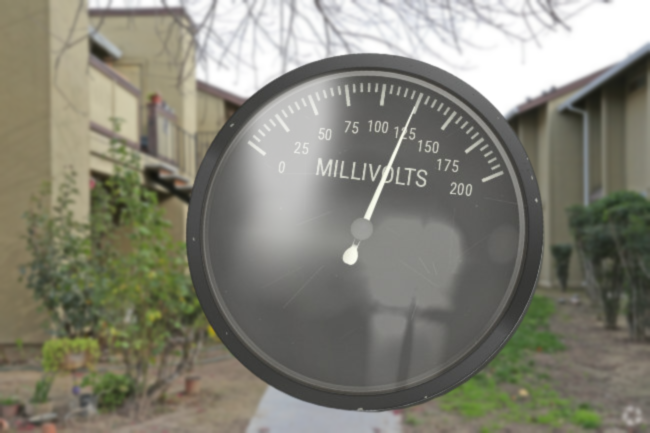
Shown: 125 mV
